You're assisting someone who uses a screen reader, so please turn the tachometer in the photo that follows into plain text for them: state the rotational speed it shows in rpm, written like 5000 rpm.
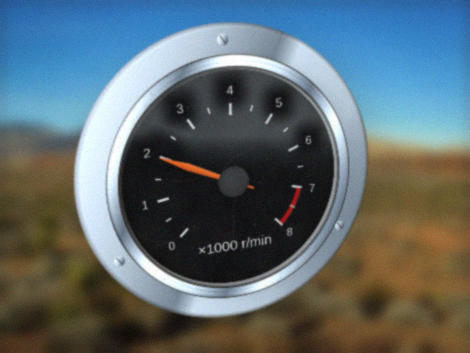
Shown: 2000 rpm
